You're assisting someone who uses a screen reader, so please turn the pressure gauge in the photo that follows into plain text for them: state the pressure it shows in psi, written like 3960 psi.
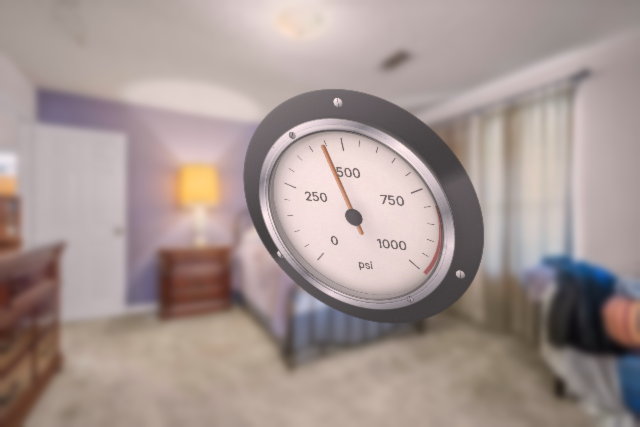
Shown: 450 psi
